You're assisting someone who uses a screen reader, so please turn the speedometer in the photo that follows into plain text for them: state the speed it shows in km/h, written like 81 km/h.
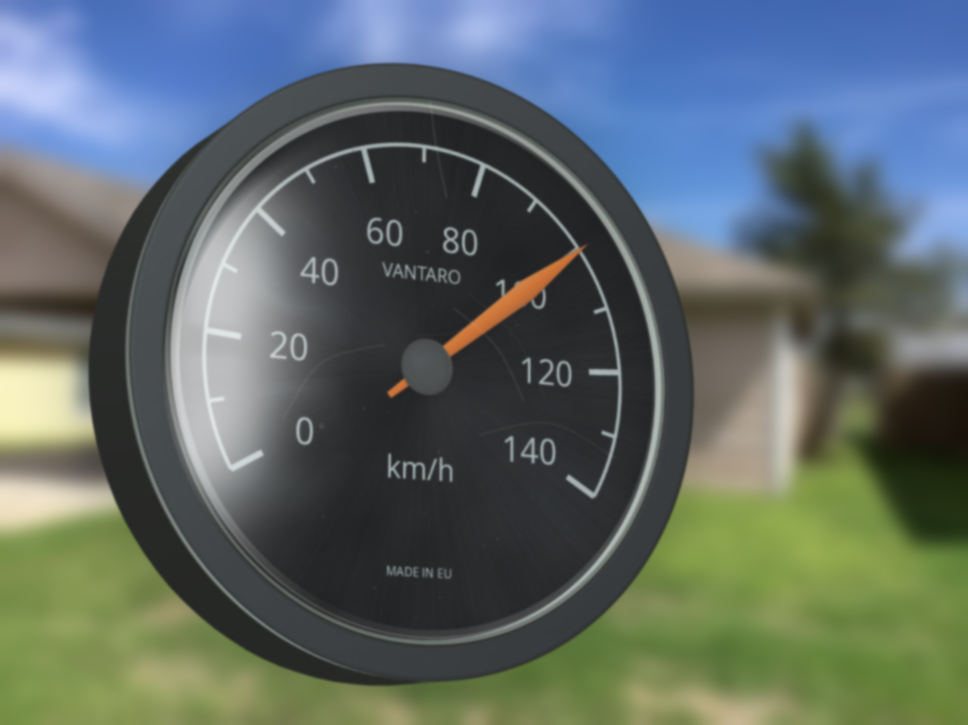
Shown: 100 km/h
